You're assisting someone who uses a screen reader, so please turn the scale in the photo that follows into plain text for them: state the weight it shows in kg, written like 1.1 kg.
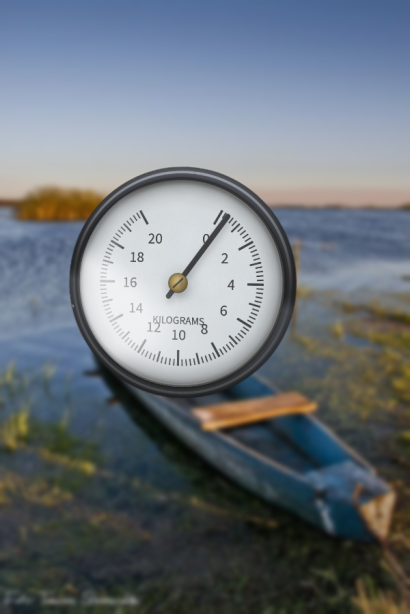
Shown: 0.4 kg
